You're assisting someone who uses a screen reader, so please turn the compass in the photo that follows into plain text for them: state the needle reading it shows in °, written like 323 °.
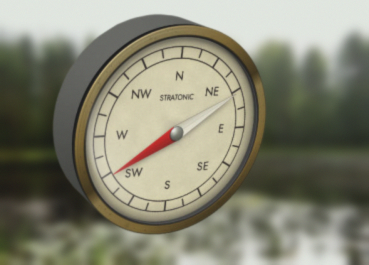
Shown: 240 °
